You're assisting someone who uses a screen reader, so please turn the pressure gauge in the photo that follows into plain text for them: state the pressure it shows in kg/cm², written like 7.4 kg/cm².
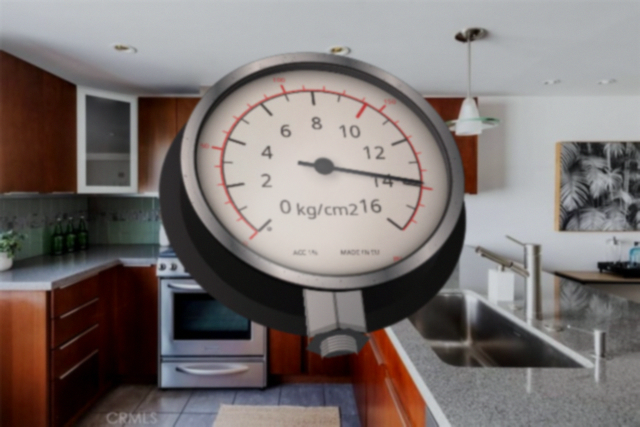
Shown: 14 kg/cm²
